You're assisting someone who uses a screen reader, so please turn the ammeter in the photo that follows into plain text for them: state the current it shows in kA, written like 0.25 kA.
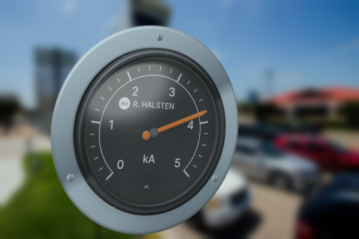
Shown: 3.8 kA
